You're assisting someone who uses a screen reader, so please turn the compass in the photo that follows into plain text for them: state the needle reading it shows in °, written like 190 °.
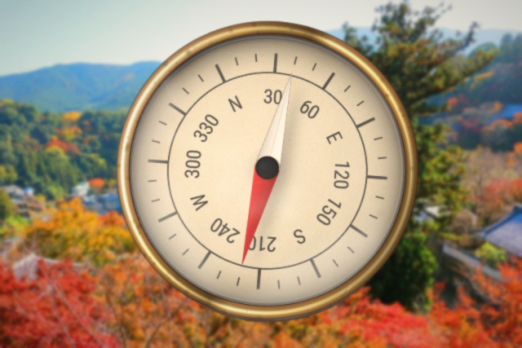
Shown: 220 °
